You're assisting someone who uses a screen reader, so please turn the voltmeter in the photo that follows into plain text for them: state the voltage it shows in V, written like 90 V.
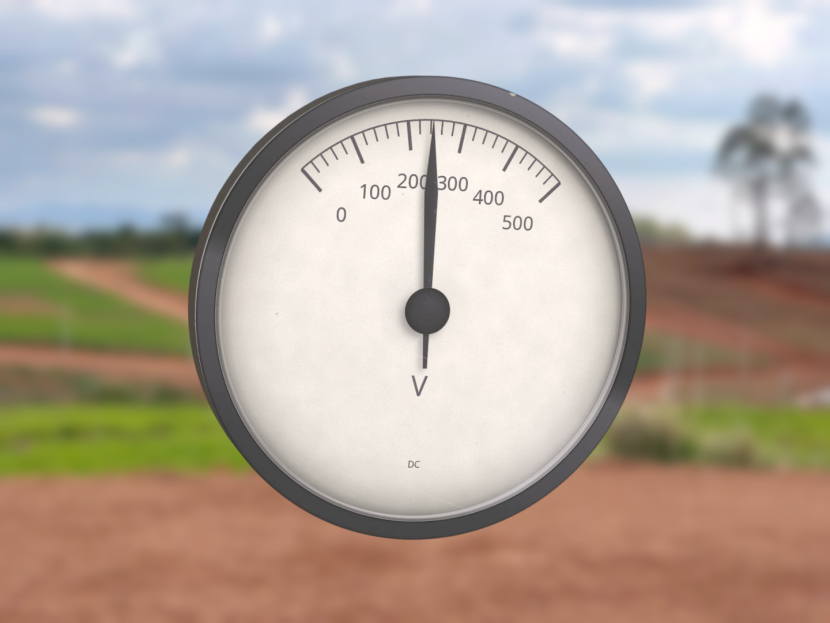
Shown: 240 V
